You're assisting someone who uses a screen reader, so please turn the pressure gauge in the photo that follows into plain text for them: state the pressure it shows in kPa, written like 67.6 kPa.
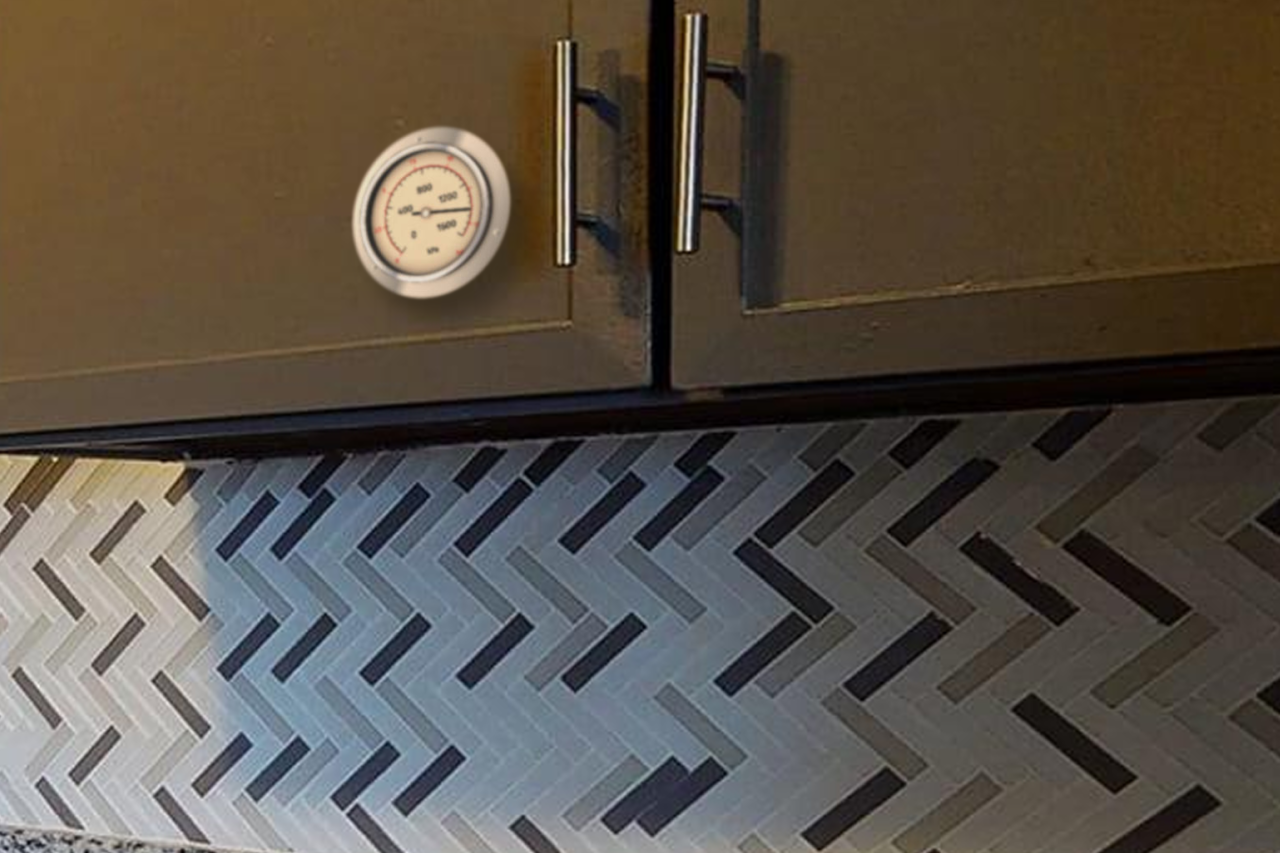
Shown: 1400 kPa
